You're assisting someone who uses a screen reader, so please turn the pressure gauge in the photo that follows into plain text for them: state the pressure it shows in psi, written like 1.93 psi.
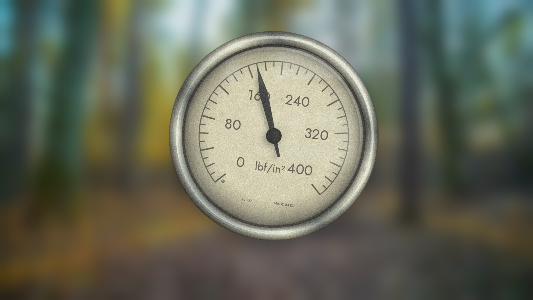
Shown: 170 psi
